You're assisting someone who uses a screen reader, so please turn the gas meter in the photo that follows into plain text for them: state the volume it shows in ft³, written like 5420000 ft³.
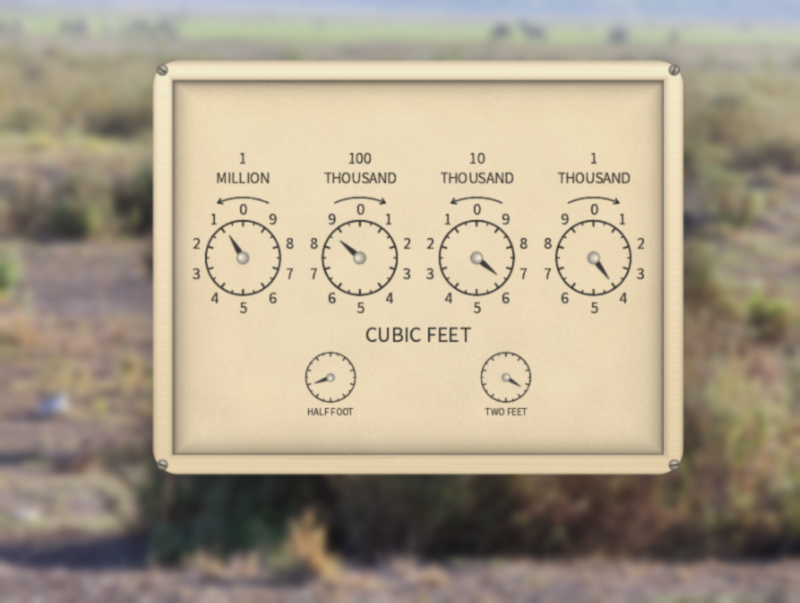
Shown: 86400 ft³
